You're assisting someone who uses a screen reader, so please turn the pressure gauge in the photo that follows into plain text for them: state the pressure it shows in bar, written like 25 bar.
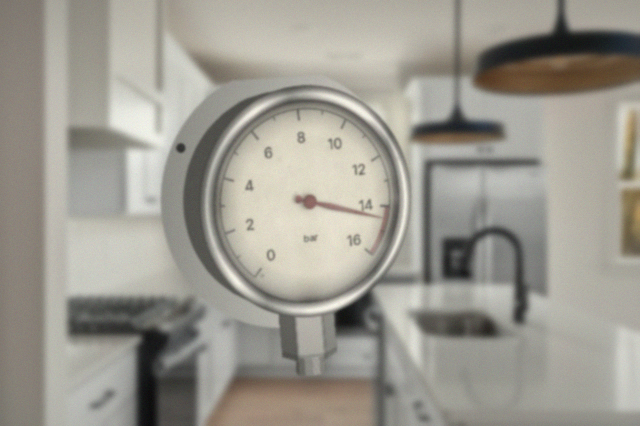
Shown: 14.5 bar
